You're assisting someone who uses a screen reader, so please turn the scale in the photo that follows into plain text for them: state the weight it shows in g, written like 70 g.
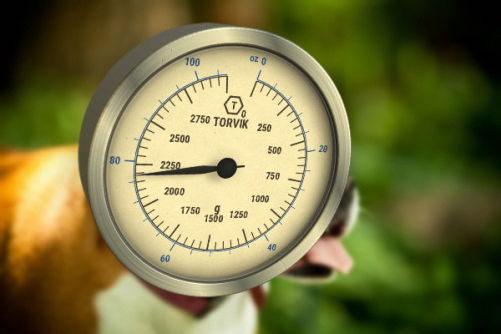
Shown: 2200 g
